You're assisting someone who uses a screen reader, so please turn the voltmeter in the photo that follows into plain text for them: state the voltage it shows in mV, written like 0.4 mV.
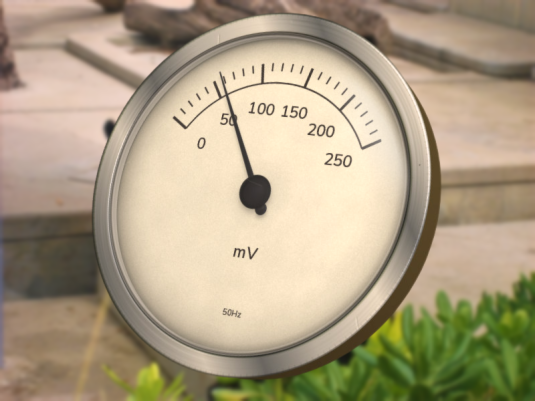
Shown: 60 mV
